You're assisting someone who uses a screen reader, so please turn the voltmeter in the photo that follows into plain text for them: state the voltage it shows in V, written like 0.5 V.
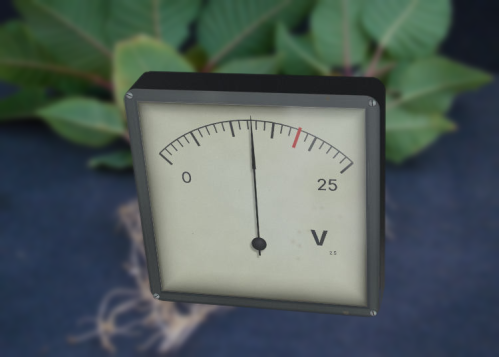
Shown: 12.5 V
